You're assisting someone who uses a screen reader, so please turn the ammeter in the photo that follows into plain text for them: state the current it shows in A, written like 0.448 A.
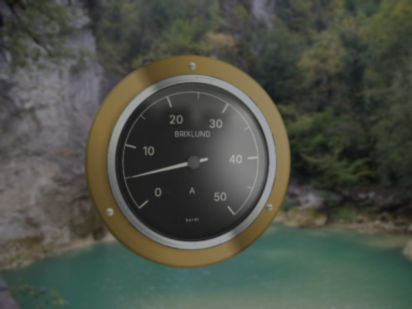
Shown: 5 A
